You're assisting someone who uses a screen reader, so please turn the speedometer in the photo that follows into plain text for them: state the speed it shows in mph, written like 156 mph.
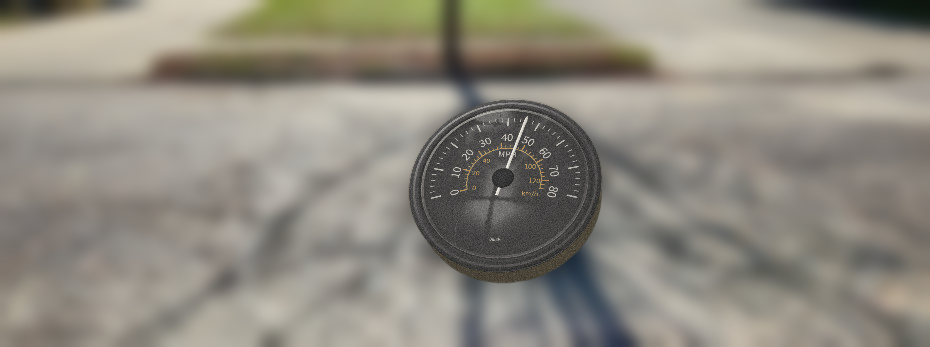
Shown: 46 mph
